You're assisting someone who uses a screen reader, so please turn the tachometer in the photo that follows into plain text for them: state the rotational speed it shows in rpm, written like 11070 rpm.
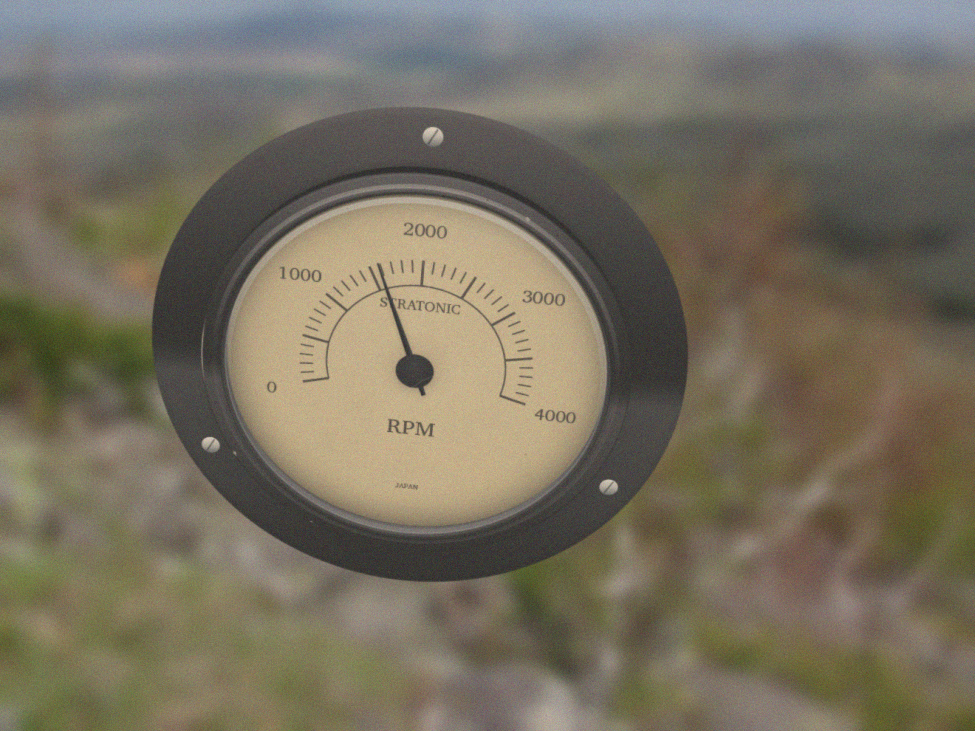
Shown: 1600 rpm
